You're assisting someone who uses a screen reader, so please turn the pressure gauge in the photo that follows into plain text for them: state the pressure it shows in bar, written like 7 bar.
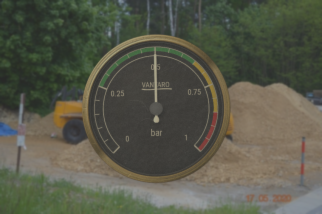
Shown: 0.5 bar
